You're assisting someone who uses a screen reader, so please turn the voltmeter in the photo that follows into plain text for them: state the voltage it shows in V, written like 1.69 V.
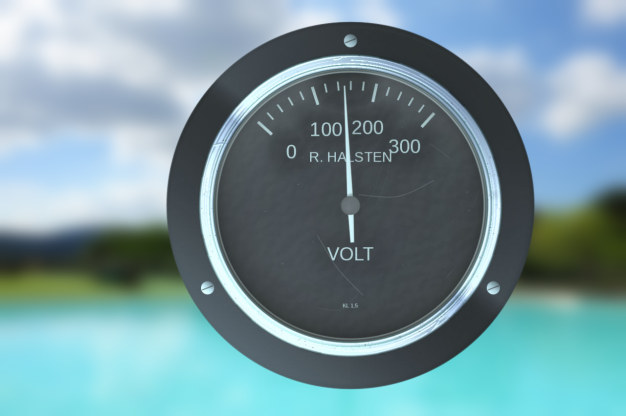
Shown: 150 V
